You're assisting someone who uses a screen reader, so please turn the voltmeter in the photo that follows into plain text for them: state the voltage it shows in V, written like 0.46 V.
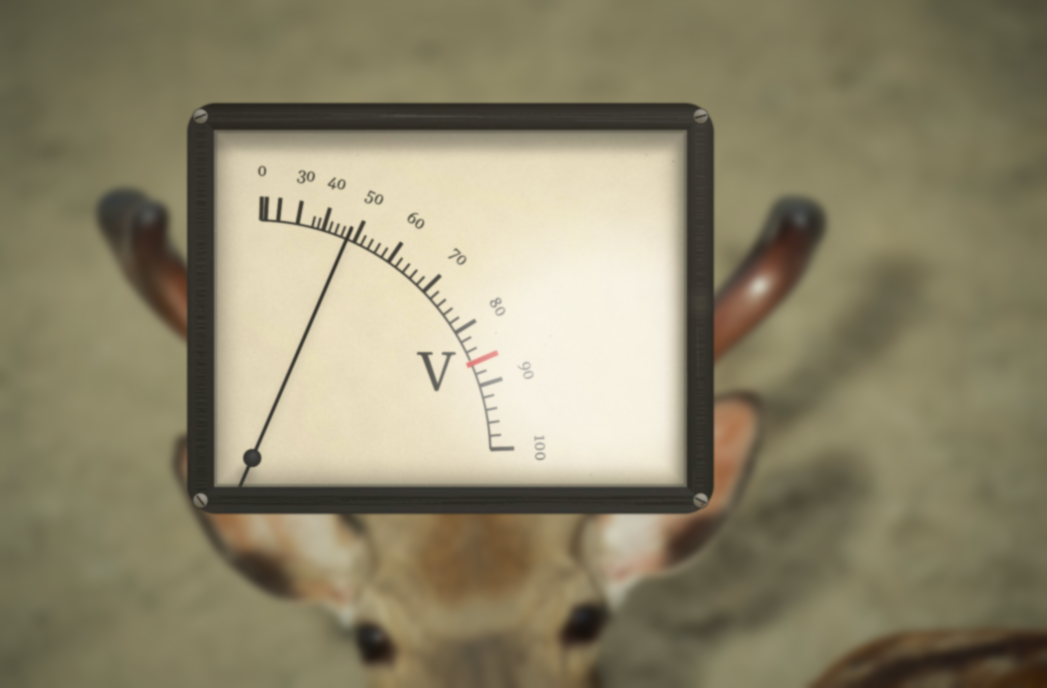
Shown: 48 V
